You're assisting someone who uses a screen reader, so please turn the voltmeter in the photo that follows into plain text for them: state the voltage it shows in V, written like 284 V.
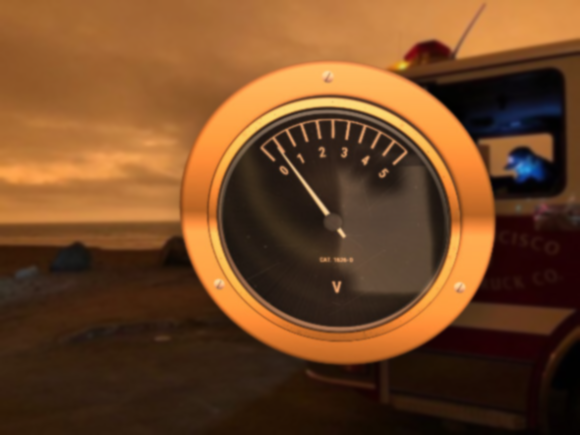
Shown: 0.5 V
